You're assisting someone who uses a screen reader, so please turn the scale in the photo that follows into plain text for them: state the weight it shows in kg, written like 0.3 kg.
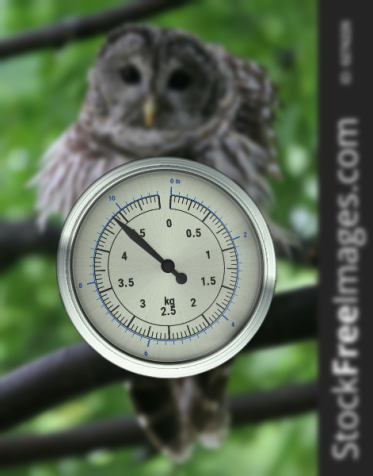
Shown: 4.4 kg
